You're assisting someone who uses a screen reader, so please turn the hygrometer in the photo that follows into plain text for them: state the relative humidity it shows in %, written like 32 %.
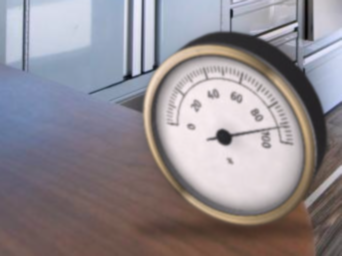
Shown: 90 %
